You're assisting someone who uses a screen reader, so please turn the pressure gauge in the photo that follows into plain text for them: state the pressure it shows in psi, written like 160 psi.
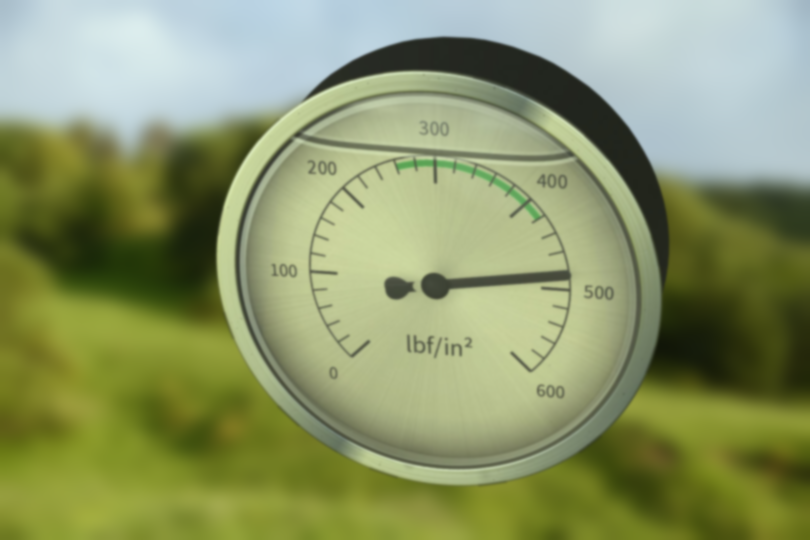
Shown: 480 psi
